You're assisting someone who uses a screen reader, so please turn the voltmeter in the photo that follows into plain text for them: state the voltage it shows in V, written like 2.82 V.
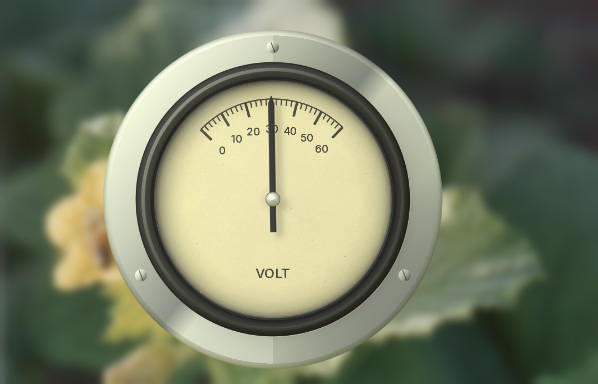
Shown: 30 V
